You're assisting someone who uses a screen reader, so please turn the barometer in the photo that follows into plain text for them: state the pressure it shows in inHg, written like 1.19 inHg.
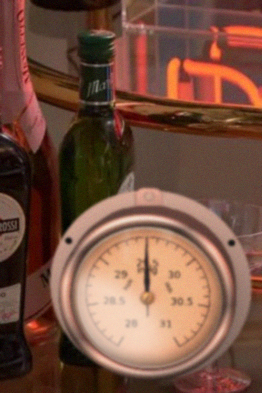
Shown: 29.5 inHg
